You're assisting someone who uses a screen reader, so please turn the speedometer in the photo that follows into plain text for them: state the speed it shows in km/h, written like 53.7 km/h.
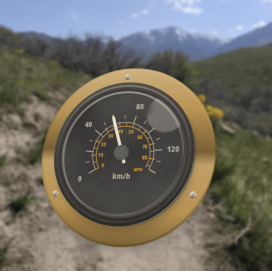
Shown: 60 km/h
